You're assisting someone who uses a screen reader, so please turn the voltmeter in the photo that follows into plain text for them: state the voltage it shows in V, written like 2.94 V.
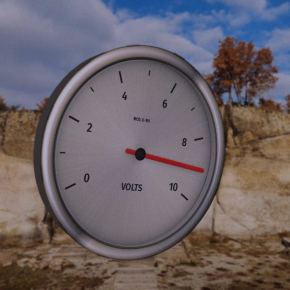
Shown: 9 V
